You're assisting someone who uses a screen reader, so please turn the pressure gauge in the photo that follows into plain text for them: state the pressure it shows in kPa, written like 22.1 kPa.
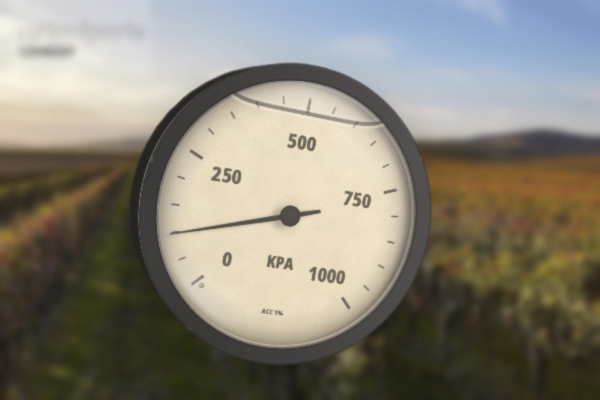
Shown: 100 kPa
